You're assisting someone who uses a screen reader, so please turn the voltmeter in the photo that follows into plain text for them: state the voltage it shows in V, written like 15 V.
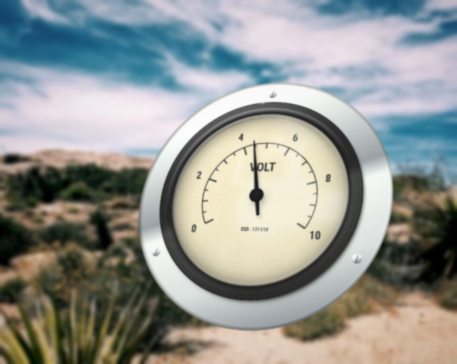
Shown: 4.5 V
